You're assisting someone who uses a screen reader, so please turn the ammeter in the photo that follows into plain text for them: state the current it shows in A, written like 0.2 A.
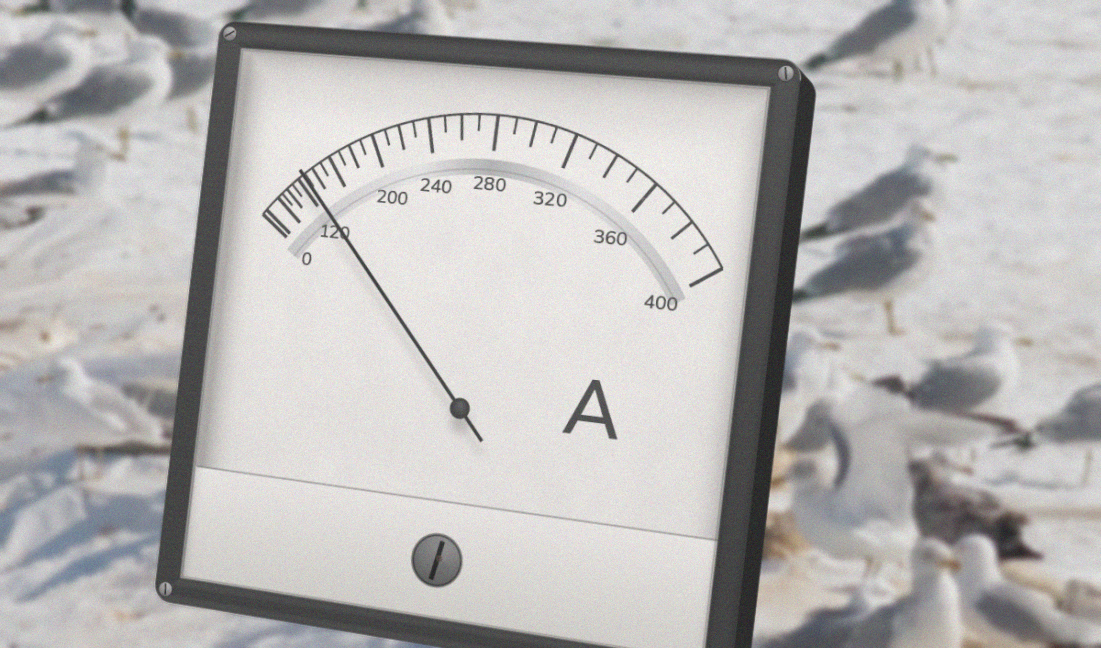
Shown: 130 A
